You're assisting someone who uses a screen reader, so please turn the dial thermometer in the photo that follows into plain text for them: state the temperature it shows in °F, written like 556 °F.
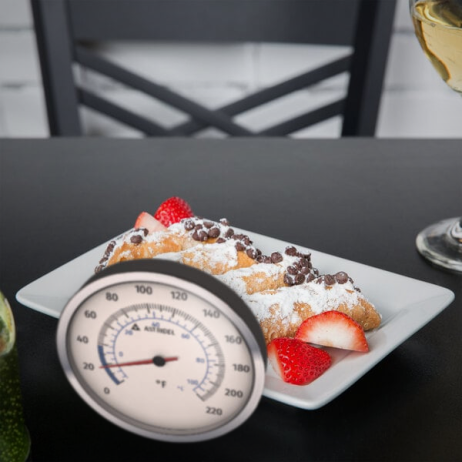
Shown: 20 °F
